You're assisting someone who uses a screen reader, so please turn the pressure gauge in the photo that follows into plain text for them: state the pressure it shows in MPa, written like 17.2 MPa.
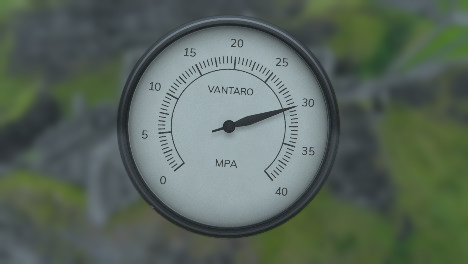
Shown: 30 MPa
